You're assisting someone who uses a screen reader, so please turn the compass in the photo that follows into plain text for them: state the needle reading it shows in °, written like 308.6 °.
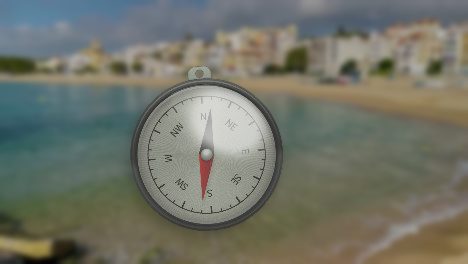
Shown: 190 °
